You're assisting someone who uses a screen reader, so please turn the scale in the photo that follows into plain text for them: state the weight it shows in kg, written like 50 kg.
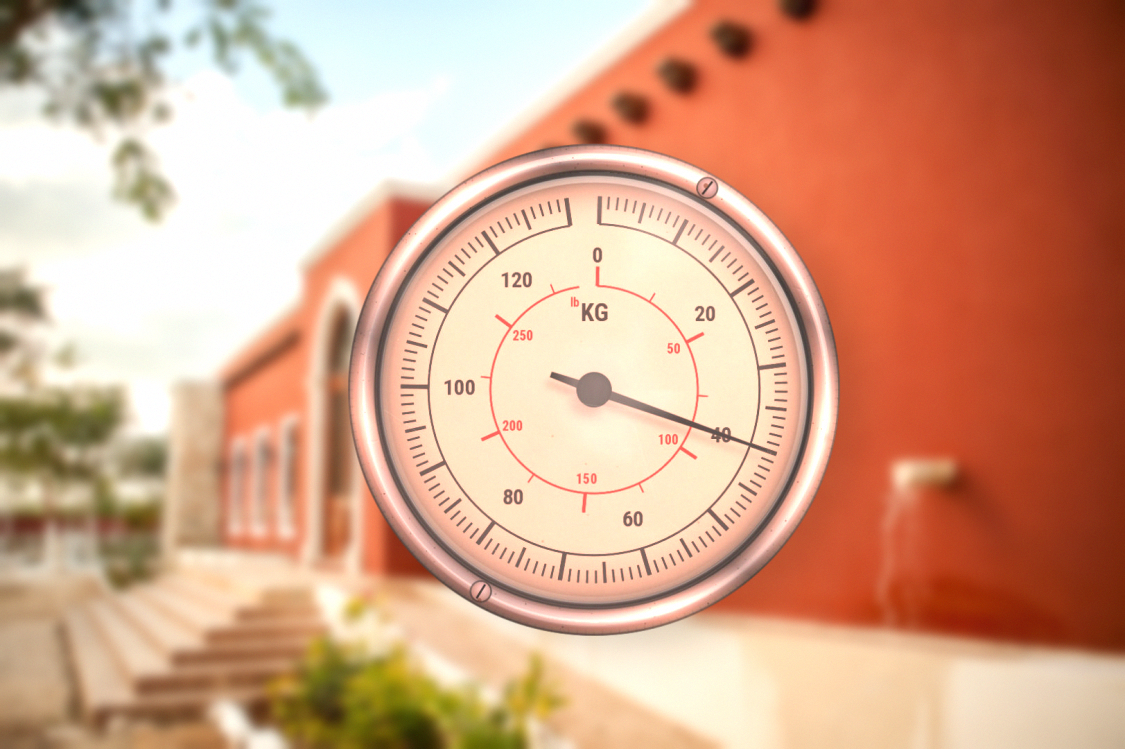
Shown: 40 kg
